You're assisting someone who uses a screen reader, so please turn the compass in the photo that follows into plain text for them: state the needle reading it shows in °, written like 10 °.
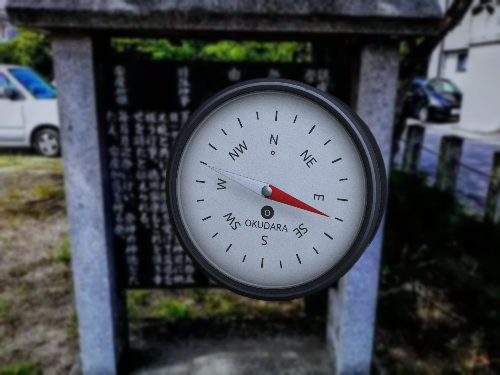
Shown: 105 °
